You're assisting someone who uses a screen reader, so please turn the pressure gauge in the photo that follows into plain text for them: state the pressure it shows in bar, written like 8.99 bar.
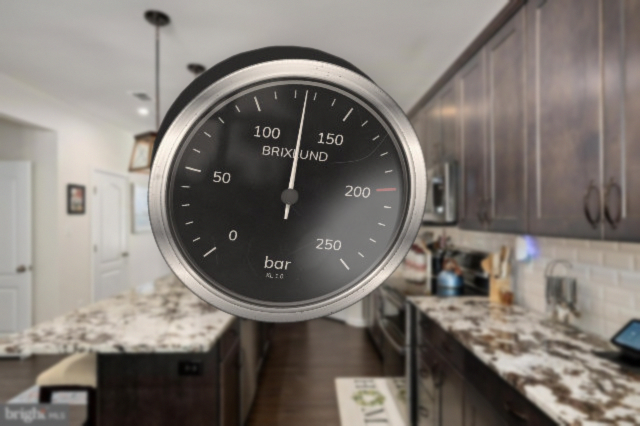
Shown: 125 bar
